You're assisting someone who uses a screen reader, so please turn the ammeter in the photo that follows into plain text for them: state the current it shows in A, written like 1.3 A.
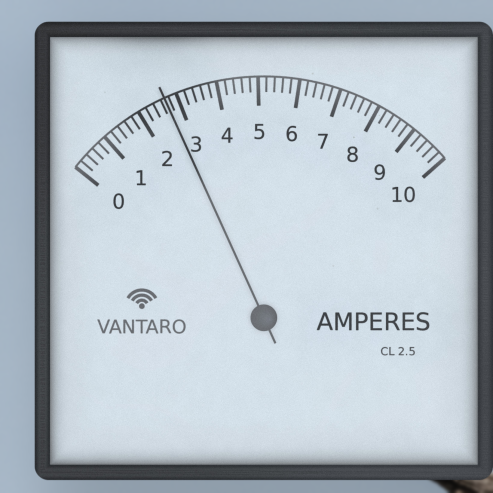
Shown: 2.7 A
